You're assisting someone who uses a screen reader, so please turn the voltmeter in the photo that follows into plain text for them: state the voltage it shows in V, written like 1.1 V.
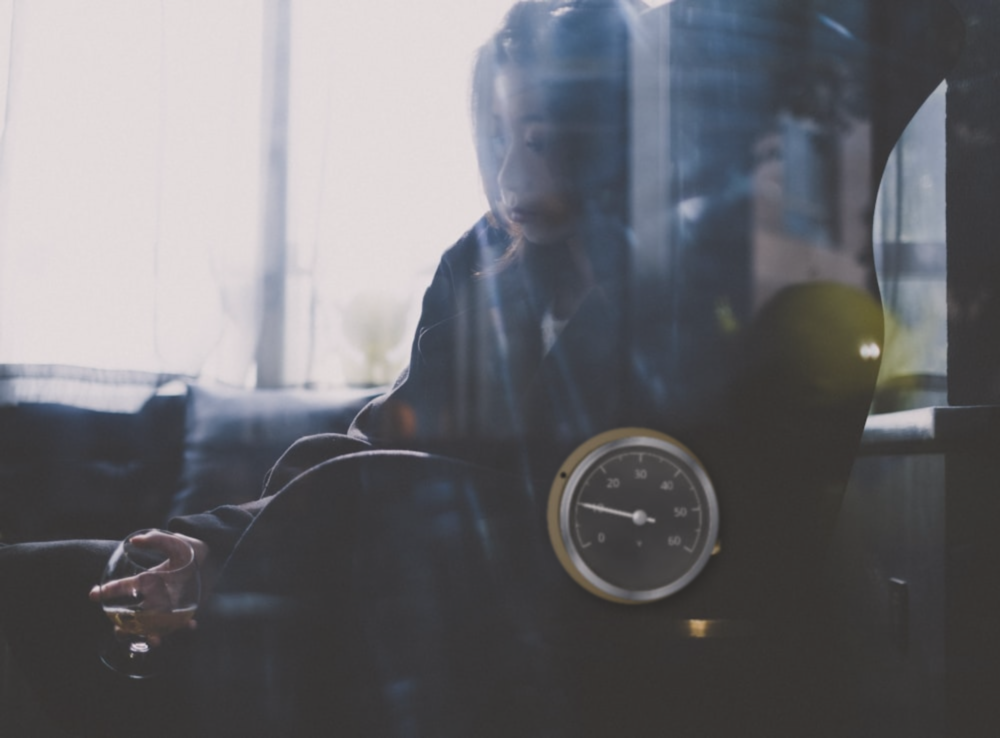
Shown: 10 V
